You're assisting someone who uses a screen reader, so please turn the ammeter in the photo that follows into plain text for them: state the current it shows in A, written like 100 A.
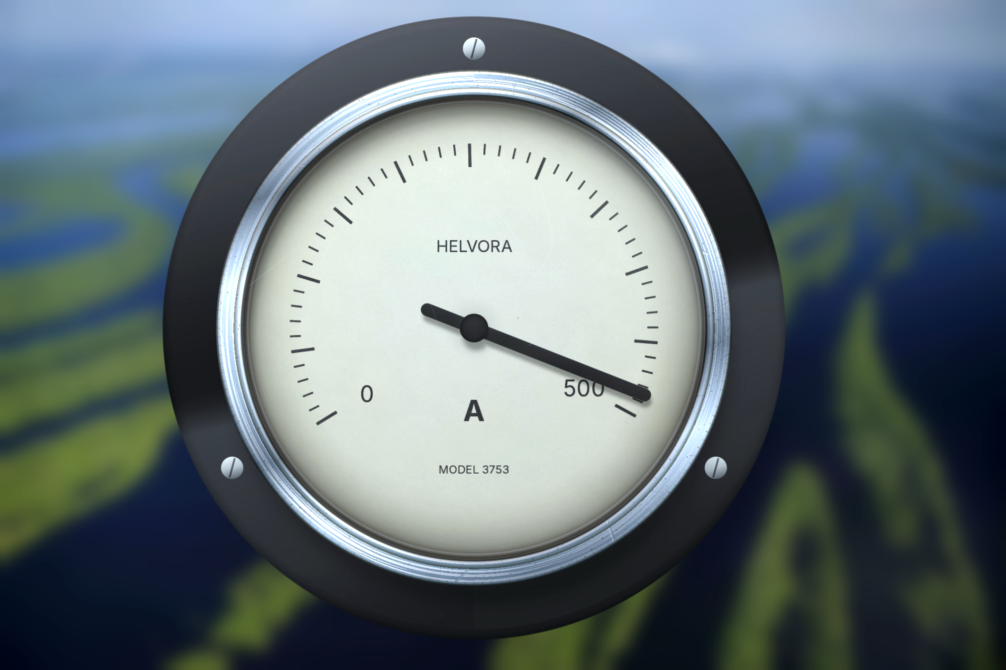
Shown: 485 A
